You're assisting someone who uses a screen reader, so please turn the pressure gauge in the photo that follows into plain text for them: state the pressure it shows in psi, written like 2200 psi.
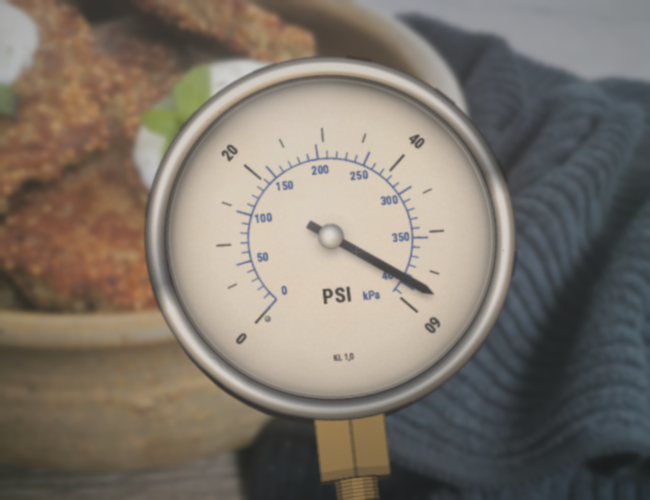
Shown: 57.5 psi
